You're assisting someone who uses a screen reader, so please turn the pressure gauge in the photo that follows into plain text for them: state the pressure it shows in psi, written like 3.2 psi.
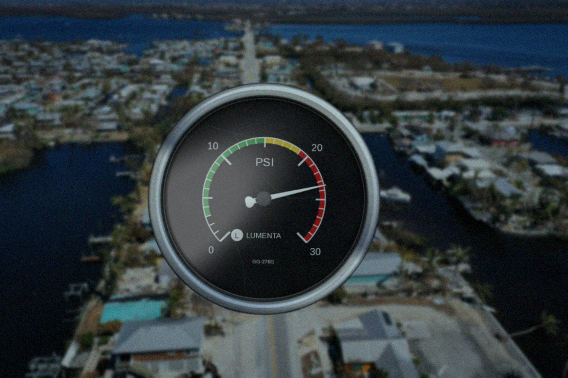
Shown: 23.5 psi
